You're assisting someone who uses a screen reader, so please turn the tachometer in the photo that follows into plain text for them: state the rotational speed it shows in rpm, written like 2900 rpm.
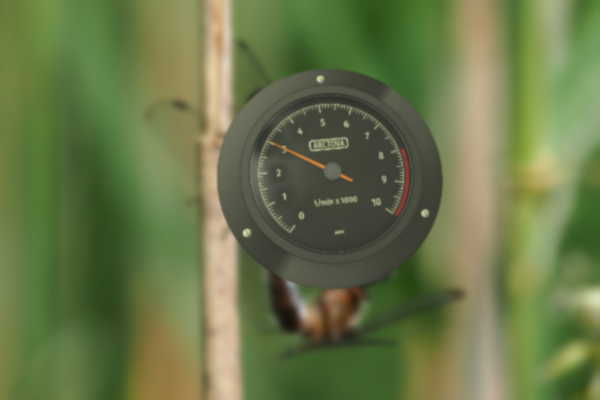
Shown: 3000 rpm
